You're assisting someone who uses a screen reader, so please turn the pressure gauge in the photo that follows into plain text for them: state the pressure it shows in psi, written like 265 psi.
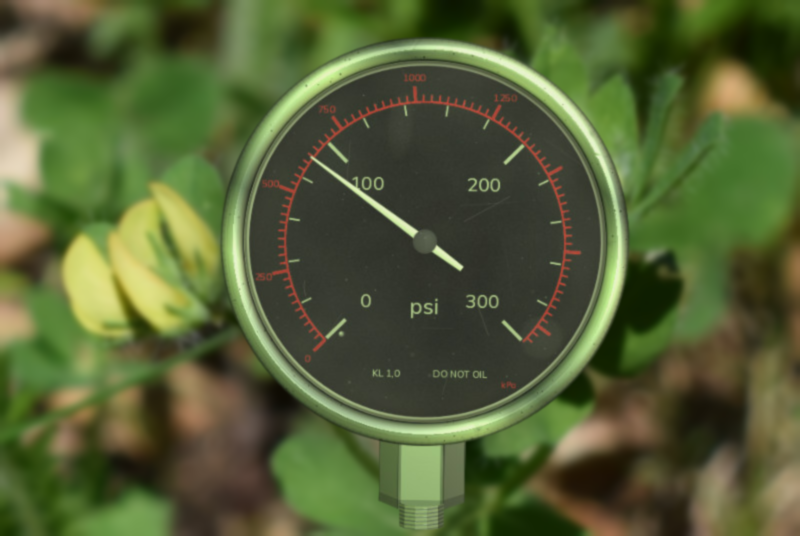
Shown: 90 psi
